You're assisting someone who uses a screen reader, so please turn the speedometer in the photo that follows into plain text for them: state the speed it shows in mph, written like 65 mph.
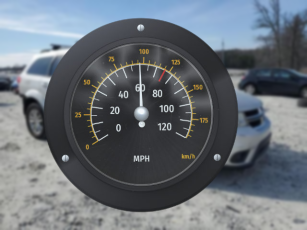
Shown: 60 mph
